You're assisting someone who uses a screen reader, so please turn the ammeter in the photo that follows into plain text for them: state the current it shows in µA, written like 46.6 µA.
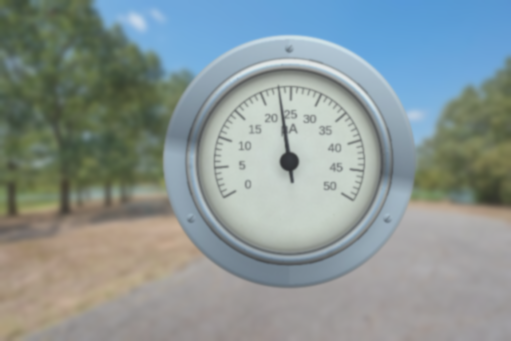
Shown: 23 µA
